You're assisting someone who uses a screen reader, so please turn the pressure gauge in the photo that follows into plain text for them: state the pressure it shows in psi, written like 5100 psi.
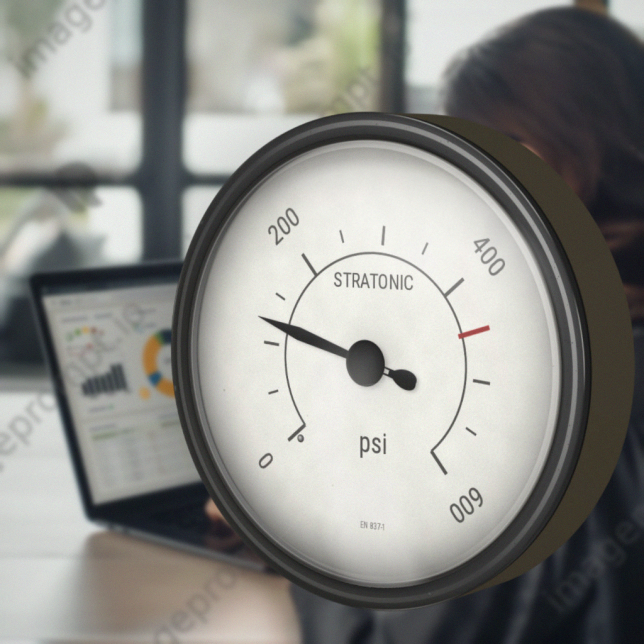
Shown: 125 psi
